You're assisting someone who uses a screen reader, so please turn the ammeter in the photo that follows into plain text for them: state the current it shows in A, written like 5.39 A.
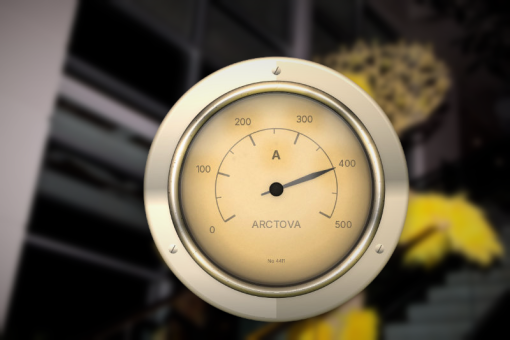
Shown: 400 A
